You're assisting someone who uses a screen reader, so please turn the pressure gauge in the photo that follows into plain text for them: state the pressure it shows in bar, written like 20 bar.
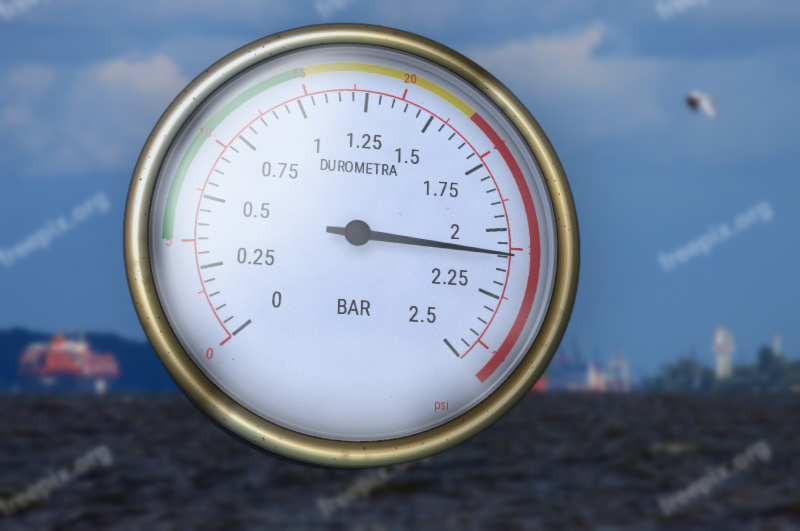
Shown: 2.1 bar
